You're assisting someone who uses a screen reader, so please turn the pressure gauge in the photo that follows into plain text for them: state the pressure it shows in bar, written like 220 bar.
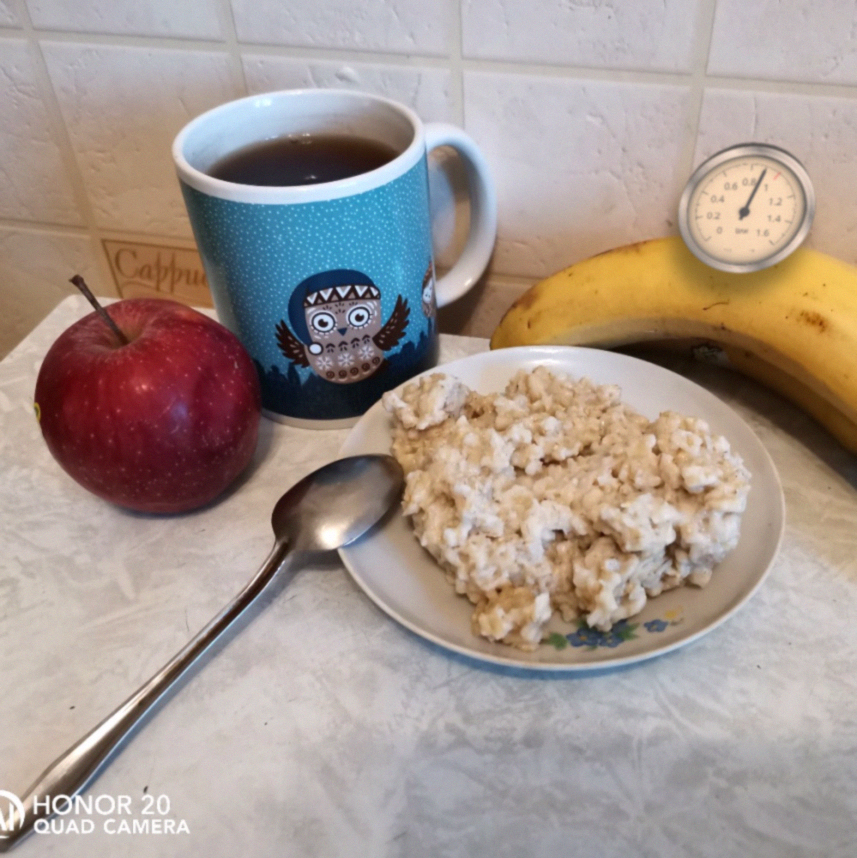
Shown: 0.9 bar
